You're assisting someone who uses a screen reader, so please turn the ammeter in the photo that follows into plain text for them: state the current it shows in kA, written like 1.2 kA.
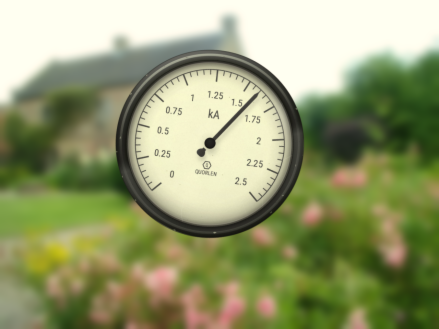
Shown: 1.6 kA
